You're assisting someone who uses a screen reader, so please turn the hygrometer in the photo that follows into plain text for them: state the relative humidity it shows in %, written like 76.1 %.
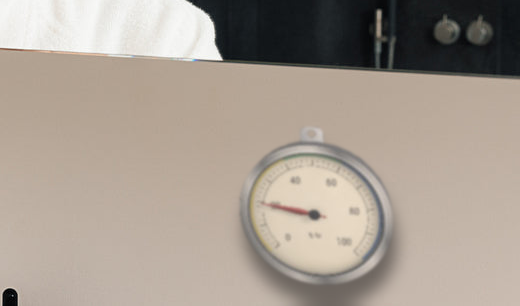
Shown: 20 %
